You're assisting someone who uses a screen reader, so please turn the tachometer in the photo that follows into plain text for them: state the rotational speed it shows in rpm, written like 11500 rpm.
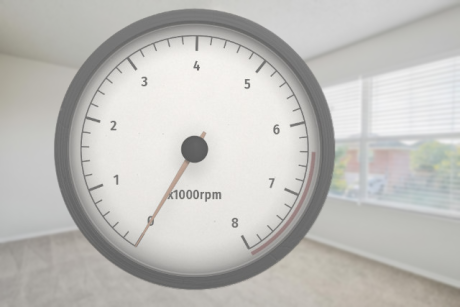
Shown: 0 rpm
